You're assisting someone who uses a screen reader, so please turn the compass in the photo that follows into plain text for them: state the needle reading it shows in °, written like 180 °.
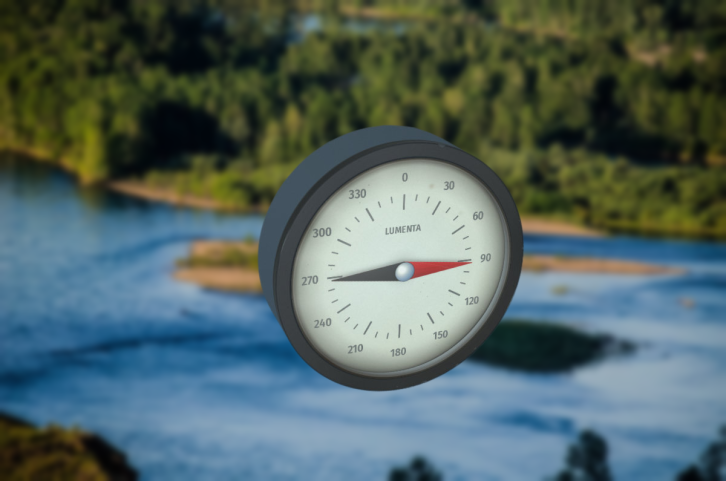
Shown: 90 °
